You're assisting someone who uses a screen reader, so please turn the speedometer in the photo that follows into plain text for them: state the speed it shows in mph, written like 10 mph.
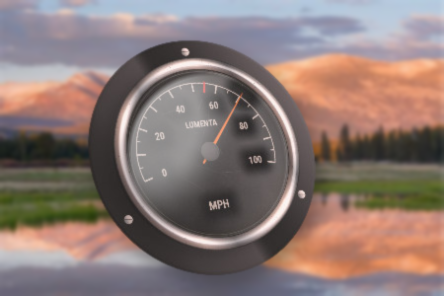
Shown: 70 mph
